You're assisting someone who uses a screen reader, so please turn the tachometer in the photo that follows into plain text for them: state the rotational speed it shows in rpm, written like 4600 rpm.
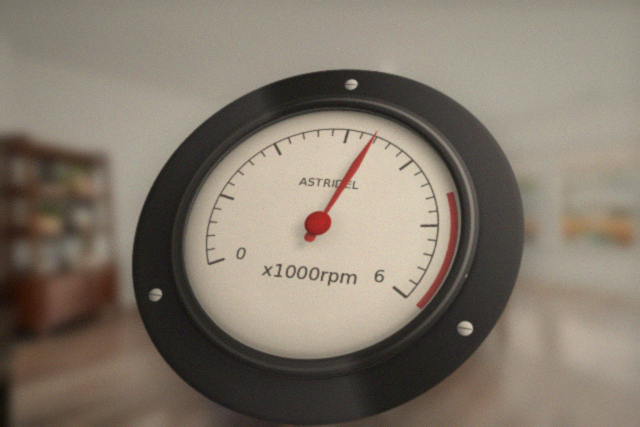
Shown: 3400 rpm
